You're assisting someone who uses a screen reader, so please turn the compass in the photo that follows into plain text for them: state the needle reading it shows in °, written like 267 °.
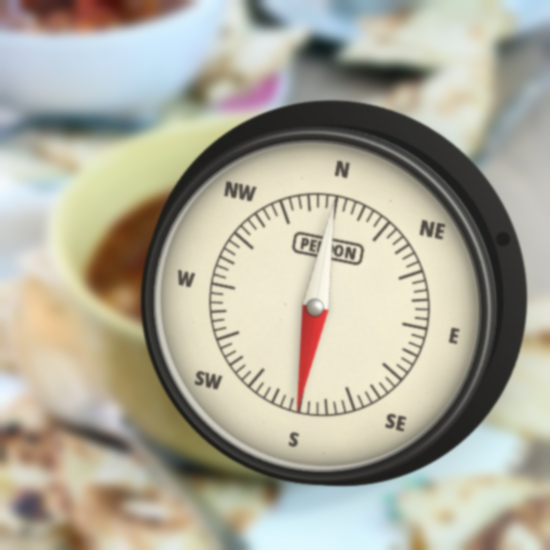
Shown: 180 °
